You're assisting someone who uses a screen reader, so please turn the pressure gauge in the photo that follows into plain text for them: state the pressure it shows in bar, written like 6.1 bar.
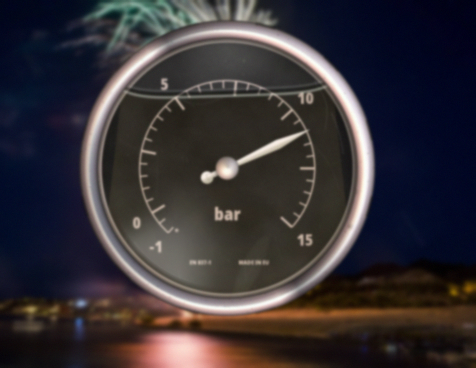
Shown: 11 bar
